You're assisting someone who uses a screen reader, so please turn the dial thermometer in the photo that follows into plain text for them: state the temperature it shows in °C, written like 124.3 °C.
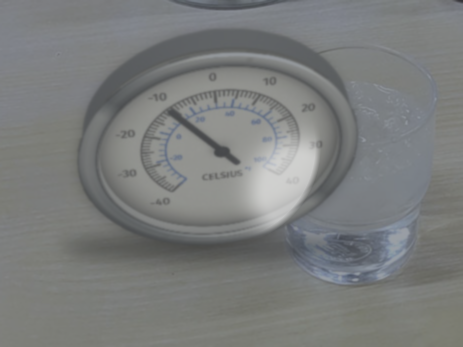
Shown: -10 °C
